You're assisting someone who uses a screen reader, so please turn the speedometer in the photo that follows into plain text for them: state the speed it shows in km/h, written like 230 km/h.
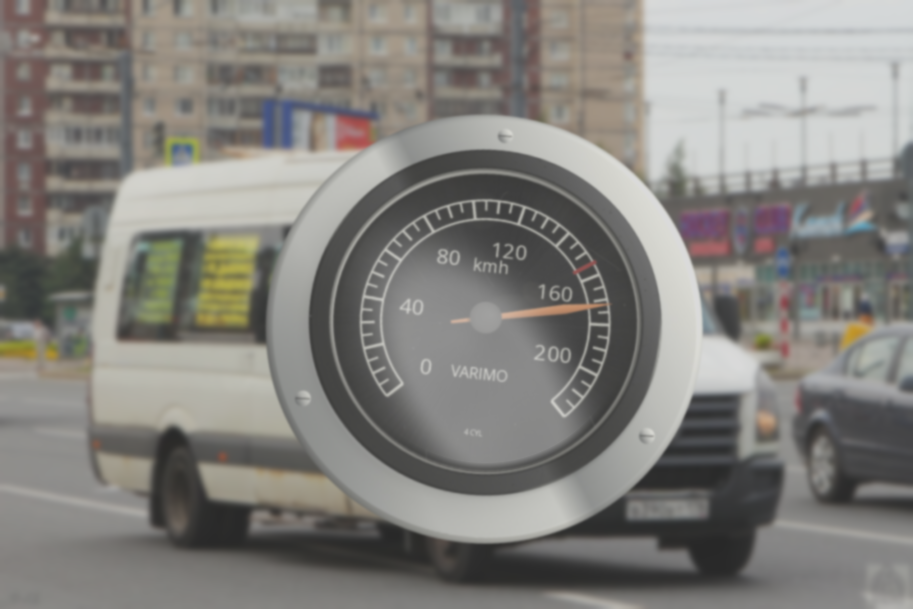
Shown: 172.5 km/h
